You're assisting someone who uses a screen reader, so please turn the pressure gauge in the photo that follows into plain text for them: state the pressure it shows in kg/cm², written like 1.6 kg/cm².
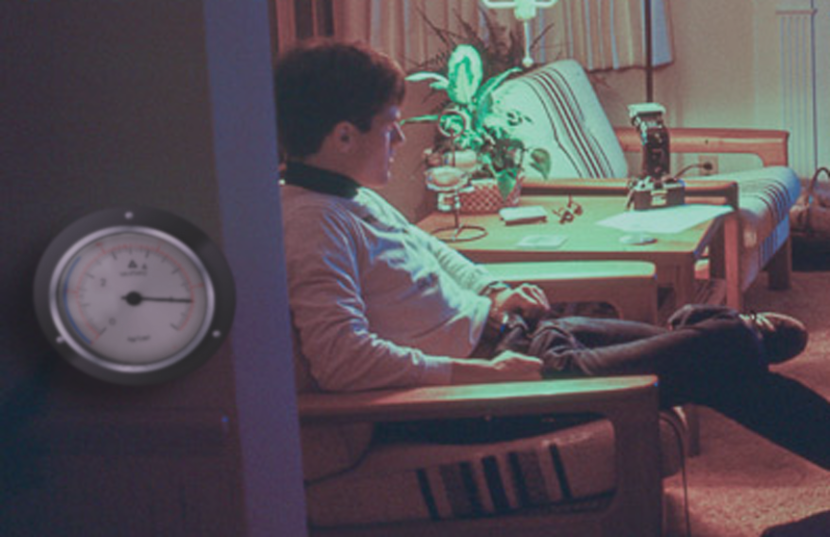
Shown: 6 kg/cm²
